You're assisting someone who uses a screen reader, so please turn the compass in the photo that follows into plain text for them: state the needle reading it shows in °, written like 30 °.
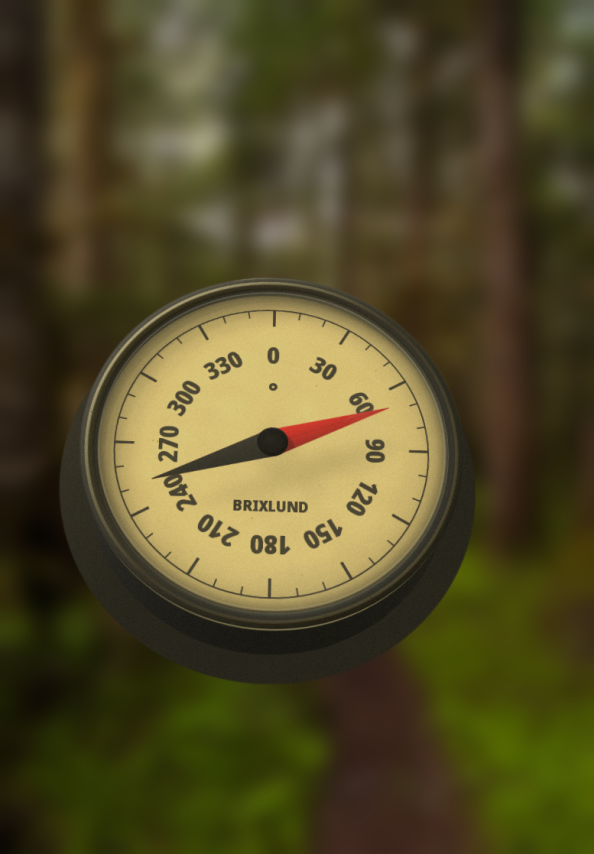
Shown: 70 °
